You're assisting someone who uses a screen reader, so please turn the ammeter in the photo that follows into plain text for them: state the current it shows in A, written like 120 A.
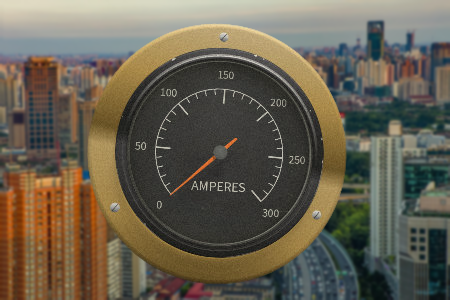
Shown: 0 A
